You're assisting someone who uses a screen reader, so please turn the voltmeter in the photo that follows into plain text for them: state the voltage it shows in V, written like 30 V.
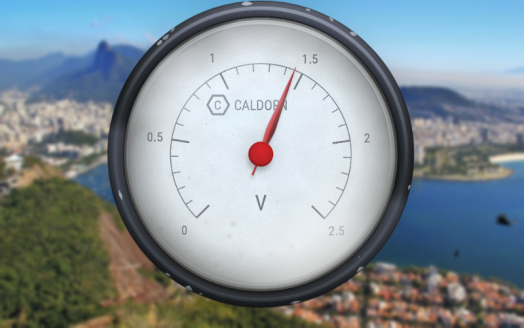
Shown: 1.45 V
